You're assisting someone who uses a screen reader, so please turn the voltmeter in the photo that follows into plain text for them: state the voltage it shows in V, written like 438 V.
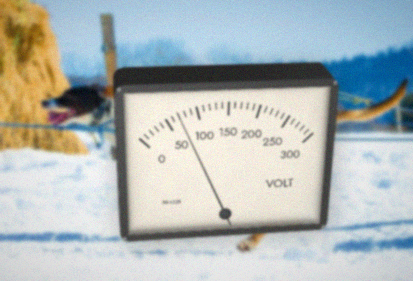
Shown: 70 V
